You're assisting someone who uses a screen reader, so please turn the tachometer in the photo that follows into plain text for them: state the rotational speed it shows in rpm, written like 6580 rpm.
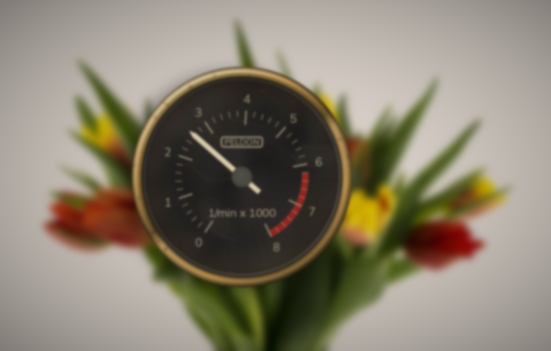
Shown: 2600 rpm
